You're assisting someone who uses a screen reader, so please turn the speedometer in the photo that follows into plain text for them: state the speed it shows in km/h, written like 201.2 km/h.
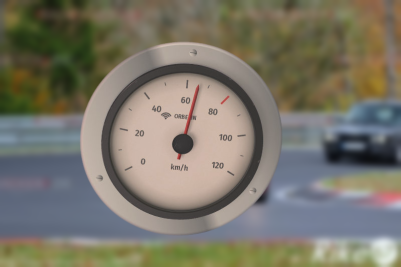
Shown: 65 km/h
